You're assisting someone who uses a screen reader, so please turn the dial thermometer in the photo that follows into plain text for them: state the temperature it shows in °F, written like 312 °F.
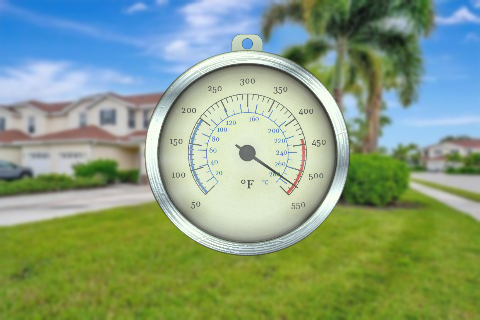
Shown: 530 °F
